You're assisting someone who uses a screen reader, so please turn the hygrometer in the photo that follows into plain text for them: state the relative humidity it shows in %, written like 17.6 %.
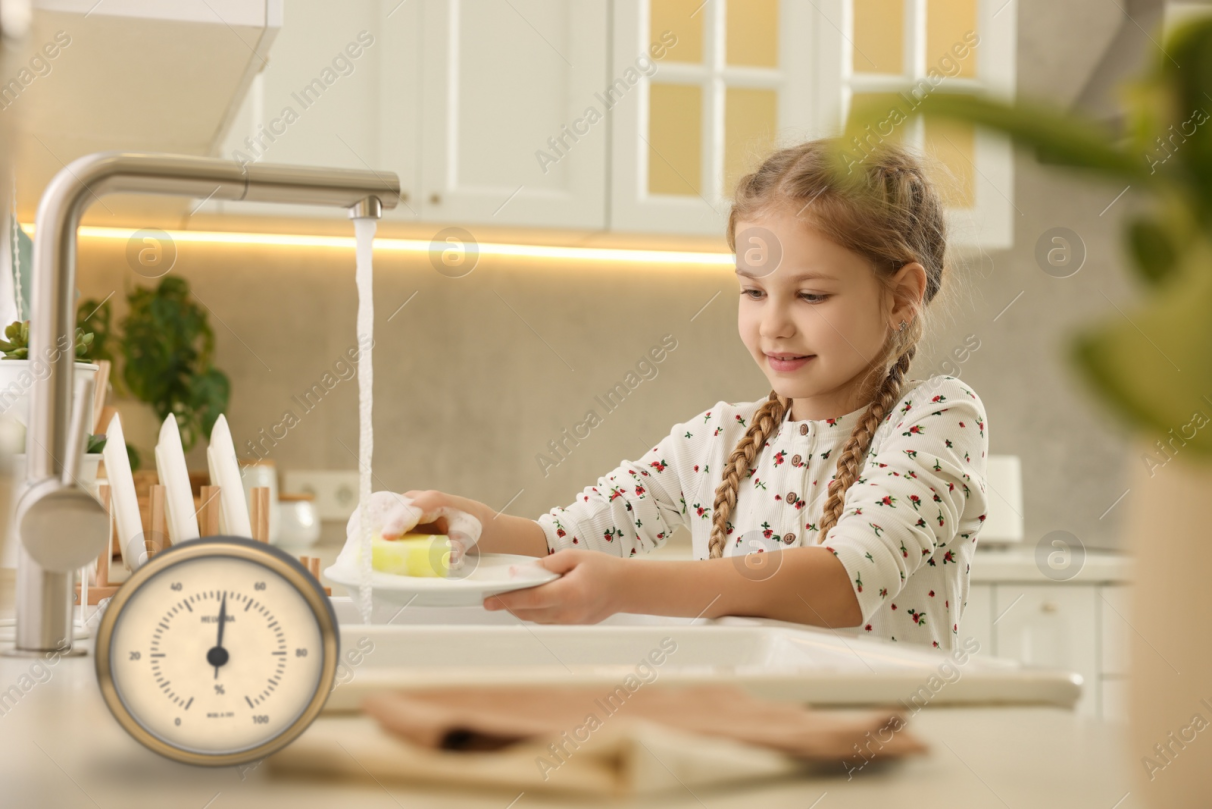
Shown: 52 %
